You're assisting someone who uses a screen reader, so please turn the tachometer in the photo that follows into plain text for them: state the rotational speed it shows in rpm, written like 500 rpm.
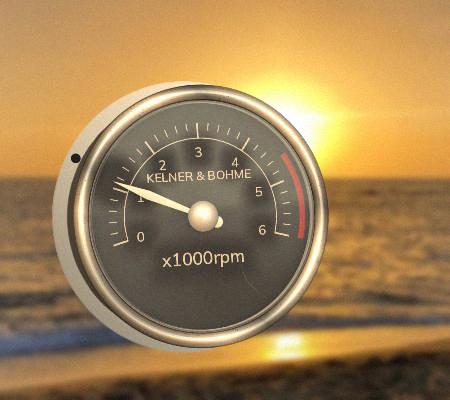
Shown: 1100 rpm
